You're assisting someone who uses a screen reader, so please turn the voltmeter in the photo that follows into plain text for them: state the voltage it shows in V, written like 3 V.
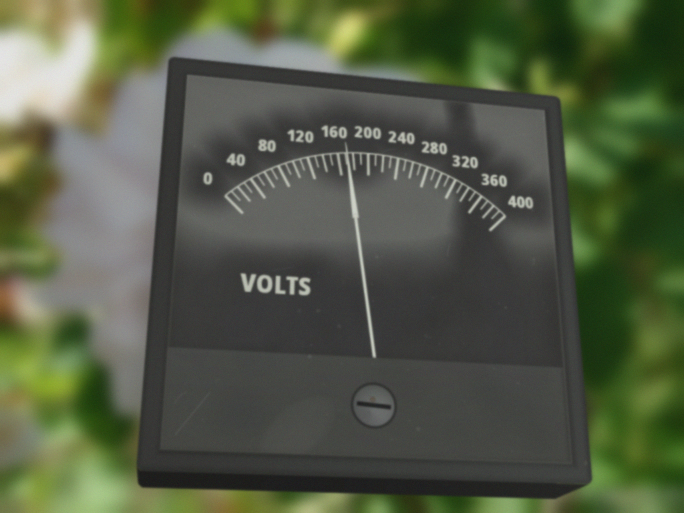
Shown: 170 V
